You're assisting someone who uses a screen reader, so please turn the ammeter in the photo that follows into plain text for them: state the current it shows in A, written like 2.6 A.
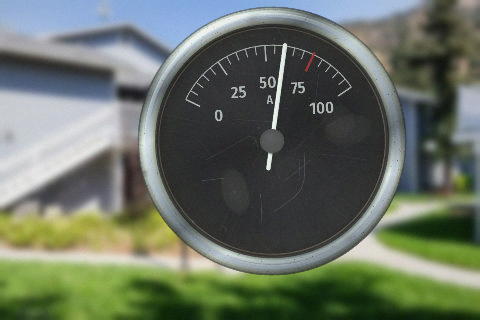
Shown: 60 A
